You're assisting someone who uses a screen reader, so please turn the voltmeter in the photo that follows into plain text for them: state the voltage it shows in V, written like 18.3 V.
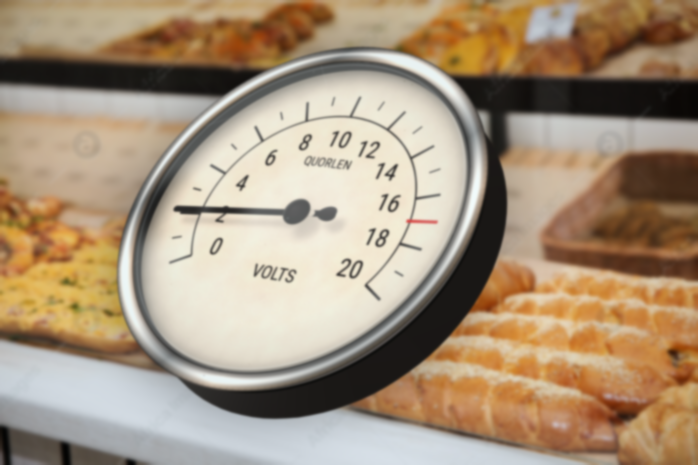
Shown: 2 V
